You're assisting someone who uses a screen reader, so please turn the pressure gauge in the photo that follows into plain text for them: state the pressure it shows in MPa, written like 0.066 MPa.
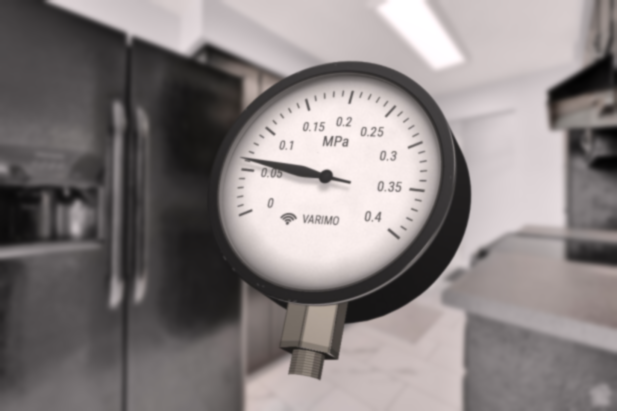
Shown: 0.06 MPa
